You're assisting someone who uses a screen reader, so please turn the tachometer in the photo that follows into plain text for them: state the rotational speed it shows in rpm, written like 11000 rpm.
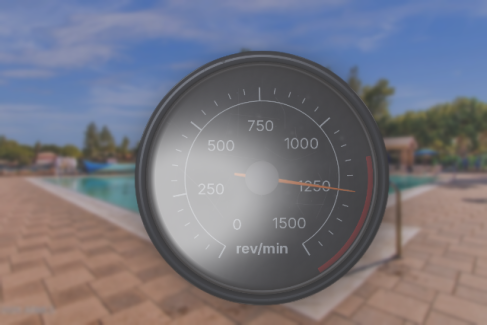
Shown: 1250 rpm
